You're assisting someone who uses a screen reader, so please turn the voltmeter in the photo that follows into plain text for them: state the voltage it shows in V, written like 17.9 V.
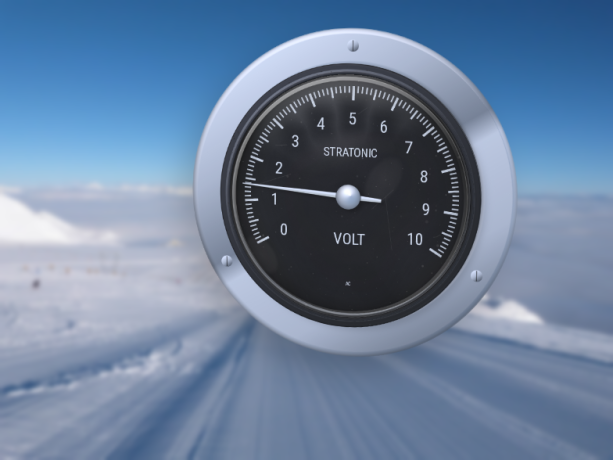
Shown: 1.4 V
